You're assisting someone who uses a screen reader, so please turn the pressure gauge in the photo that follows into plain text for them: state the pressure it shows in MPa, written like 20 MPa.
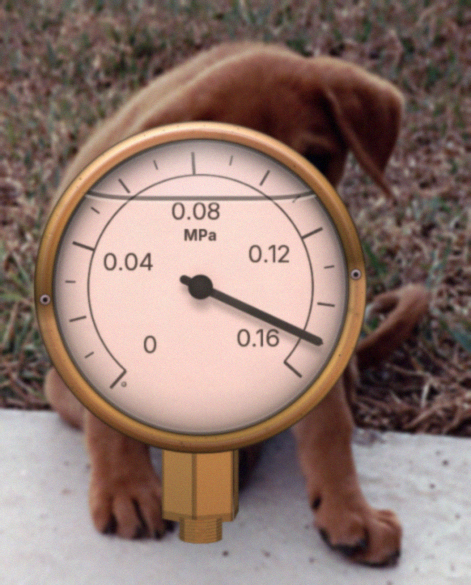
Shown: 0.15 MPa
